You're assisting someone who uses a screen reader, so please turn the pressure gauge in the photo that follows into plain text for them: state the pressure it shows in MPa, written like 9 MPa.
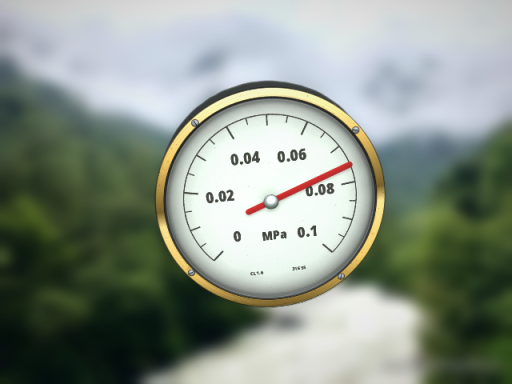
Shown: 0.075 MPa
